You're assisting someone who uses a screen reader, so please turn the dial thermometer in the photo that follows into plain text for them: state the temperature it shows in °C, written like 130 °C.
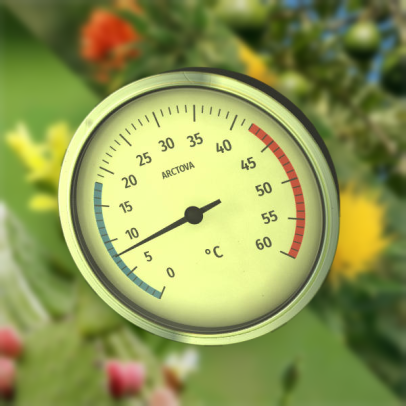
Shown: 8 °C
